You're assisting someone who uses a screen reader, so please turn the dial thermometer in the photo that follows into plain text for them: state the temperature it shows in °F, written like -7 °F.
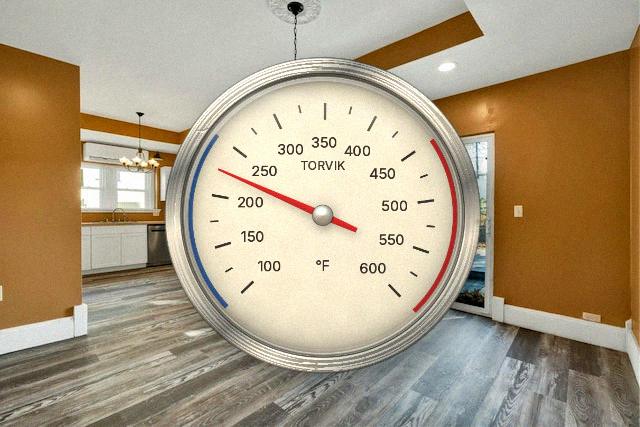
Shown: 225 °F
